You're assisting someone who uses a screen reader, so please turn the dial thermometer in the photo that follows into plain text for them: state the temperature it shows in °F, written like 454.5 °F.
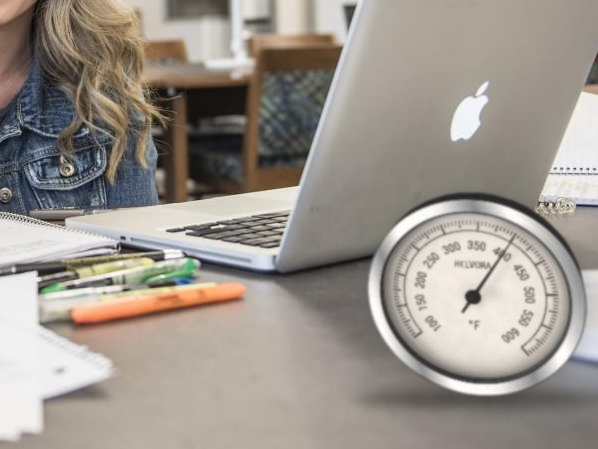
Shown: 400 °F
